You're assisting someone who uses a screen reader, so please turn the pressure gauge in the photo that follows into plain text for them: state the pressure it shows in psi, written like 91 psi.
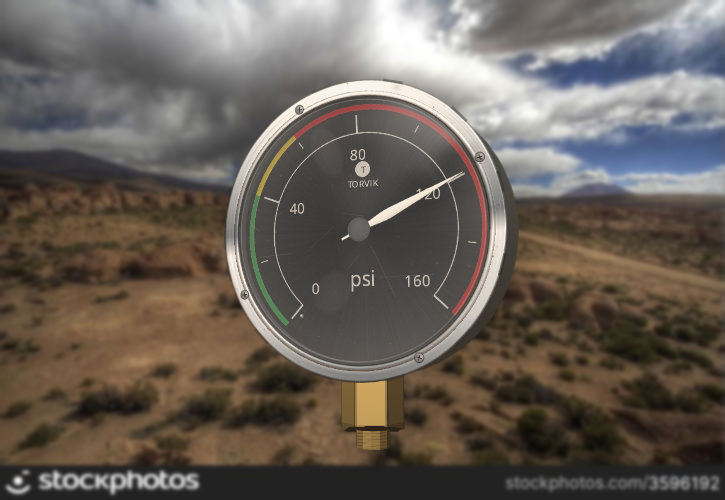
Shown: 120 psi
